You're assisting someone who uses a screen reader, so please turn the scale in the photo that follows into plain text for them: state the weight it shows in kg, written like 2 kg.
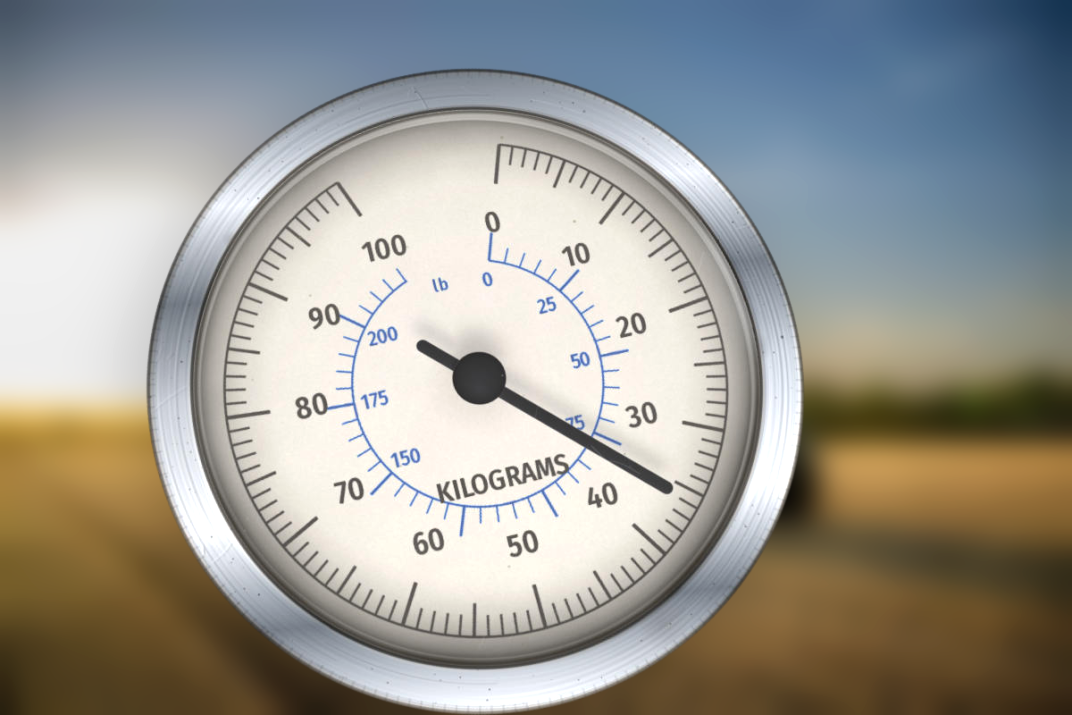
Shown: 36 kg
